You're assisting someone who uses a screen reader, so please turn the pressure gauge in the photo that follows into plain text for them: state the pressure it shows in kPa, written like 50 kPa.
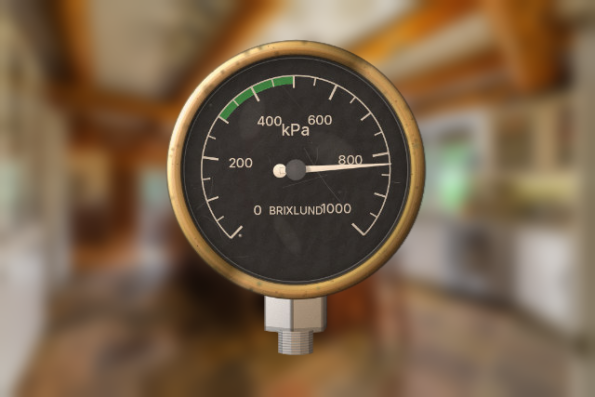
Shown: 825 kPa
